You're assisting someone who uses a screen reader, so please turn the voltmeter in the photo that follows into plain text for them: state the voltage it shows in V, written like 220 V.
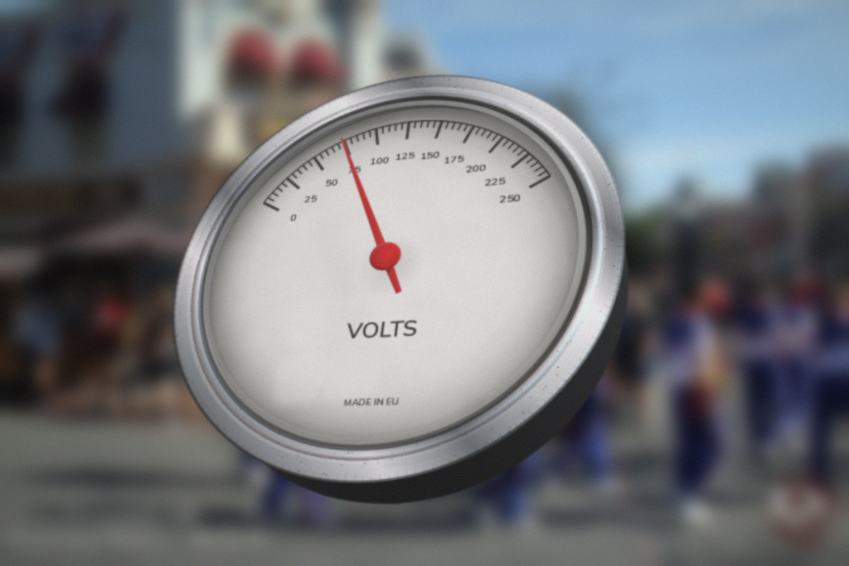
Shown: 75 V
